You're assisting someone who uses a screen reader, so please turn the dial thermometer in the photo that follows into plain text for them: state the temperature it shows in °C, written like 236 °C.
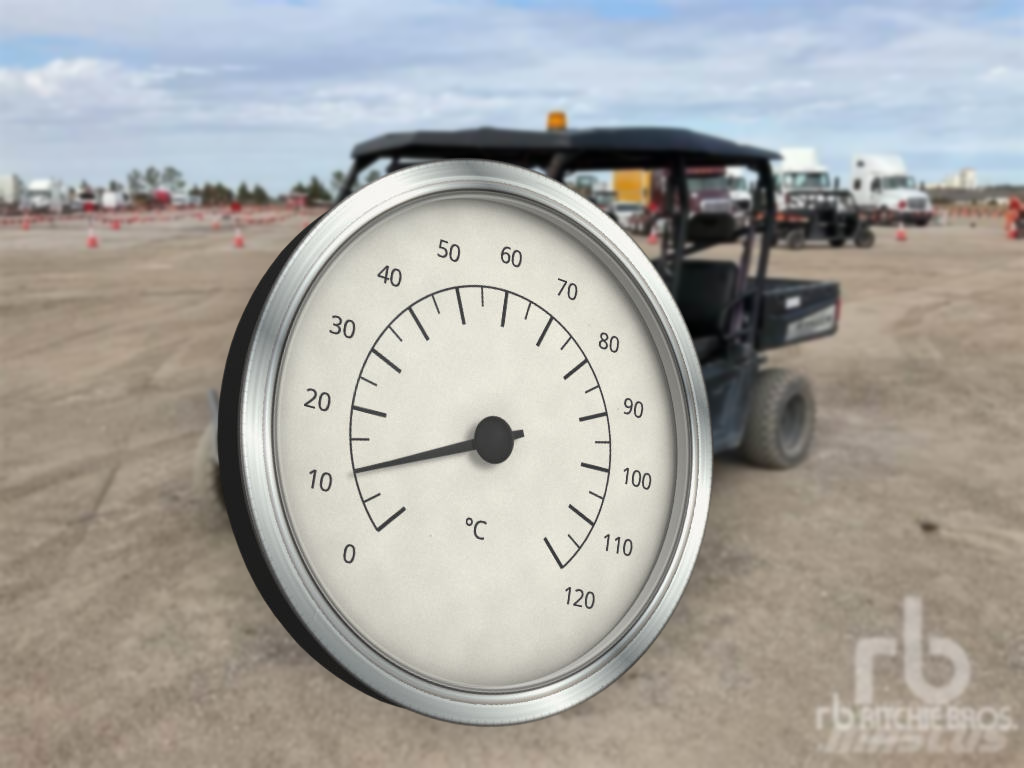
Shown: 10 °C
